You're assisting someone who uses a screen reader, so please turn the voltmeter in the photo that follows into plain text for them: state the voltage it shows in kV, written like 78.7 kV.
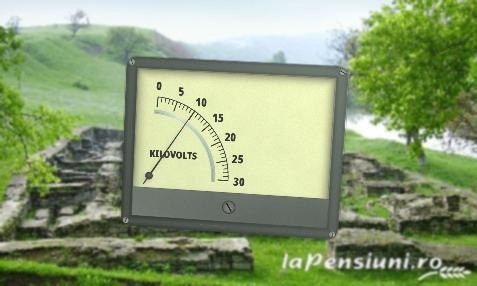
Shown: 10 kV
